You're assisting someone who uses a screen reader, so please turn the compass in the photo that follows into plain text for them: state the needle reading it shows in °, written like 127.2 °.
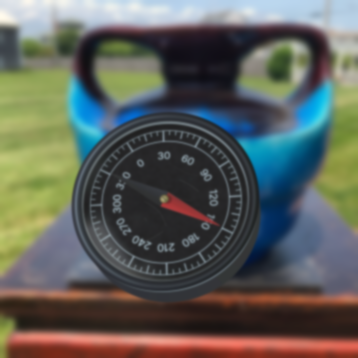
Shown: 150 °
